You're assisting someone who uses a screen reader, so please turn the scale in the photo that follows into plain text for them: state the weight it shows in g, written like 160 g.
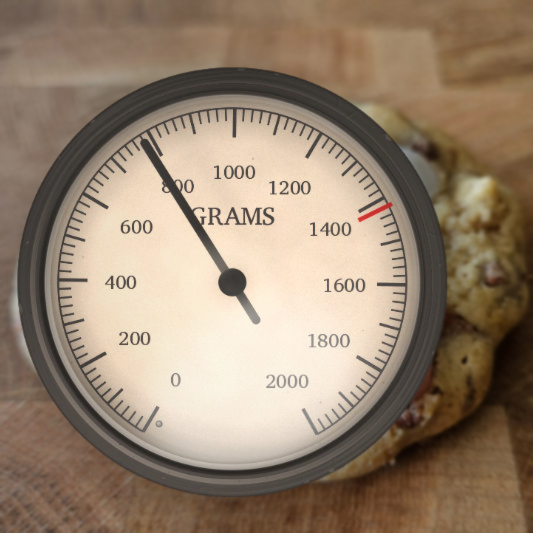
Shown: 780 g
